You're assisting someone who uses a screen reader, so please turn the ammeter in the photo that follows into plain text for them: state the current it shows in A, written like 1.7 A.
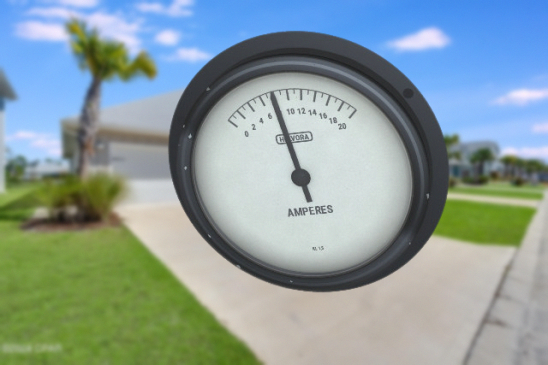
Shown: 8 A
